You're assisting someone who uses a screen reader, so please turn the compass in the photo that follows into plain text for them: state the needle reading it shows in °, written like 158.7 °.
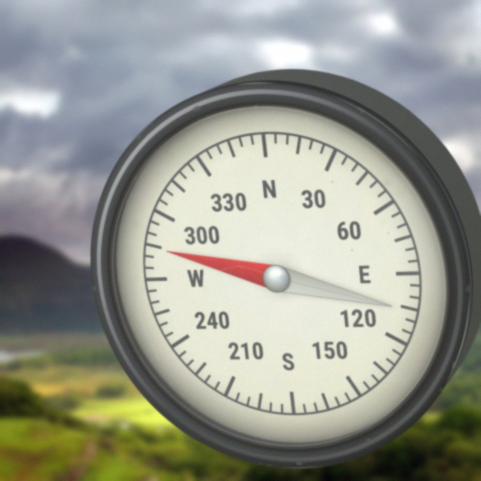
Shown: 285 °
